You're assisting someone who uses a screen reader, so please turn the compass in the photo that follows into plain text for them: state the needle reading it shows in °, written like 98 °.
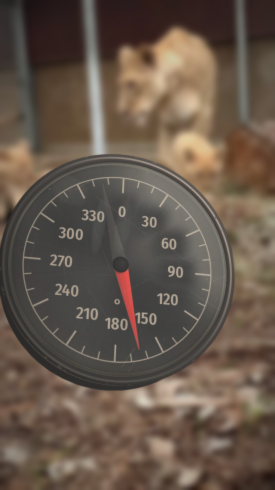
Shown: 165 °
